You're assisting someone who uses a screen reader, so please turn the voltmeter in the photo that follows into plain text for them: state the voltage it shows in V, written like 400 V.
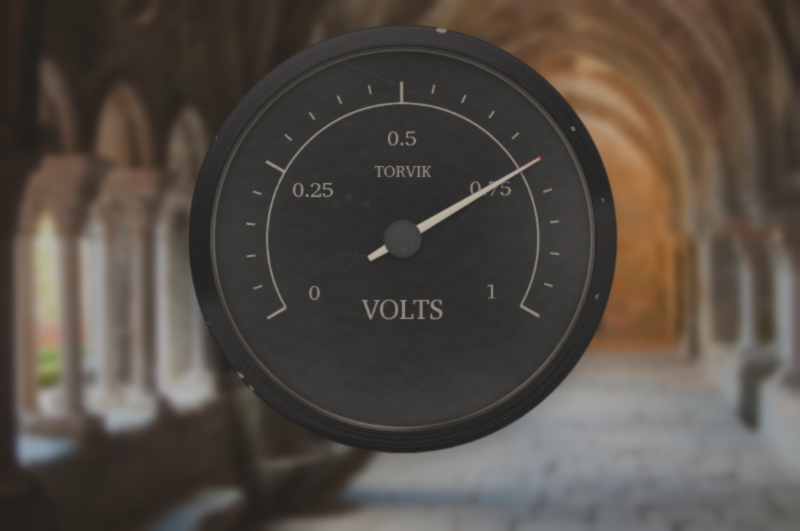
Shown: 0.75 V
